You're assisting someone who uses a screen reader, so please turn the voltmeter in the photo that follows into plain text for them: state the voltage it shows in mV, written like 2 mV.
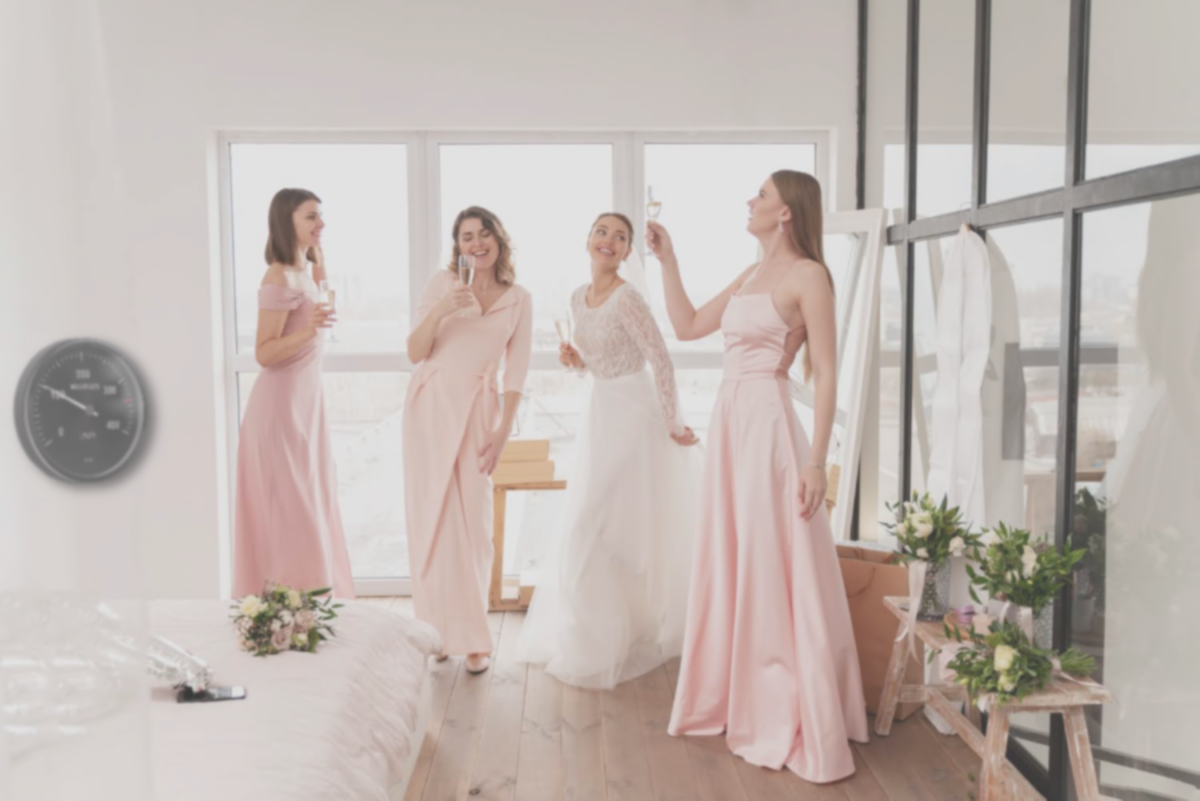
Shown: 100 mV
